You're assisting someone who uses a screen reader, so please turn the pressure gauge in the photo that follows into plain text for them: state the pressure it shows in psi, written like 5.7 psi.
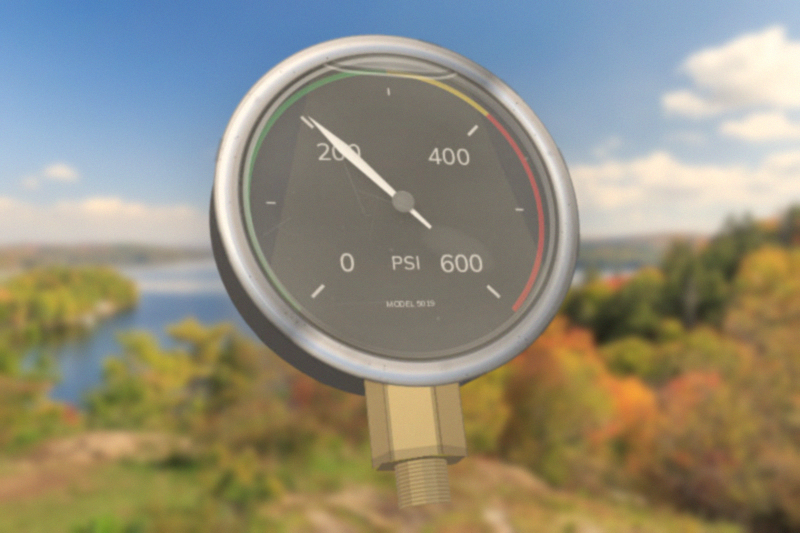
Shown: 200 psi
